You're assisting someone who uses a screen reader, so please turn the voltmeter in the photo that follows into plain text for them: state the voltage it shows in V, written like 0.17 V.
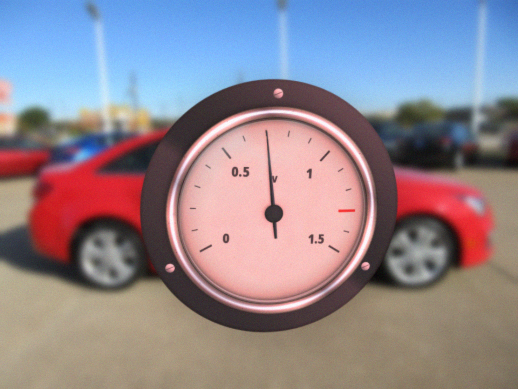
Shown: 0.7 V
